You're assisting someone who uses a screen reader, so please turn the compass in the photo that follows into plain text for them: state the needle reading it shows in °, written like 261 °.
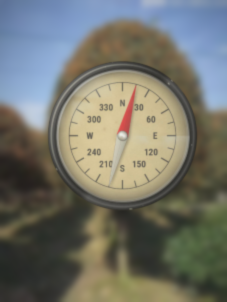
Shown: 15 °
